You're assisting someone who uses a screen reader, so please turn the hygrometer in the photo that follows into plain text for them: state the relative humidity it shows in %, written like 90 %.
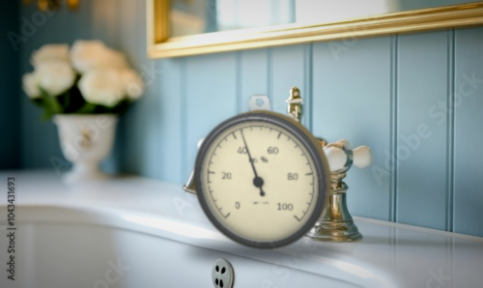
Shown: 44 %
